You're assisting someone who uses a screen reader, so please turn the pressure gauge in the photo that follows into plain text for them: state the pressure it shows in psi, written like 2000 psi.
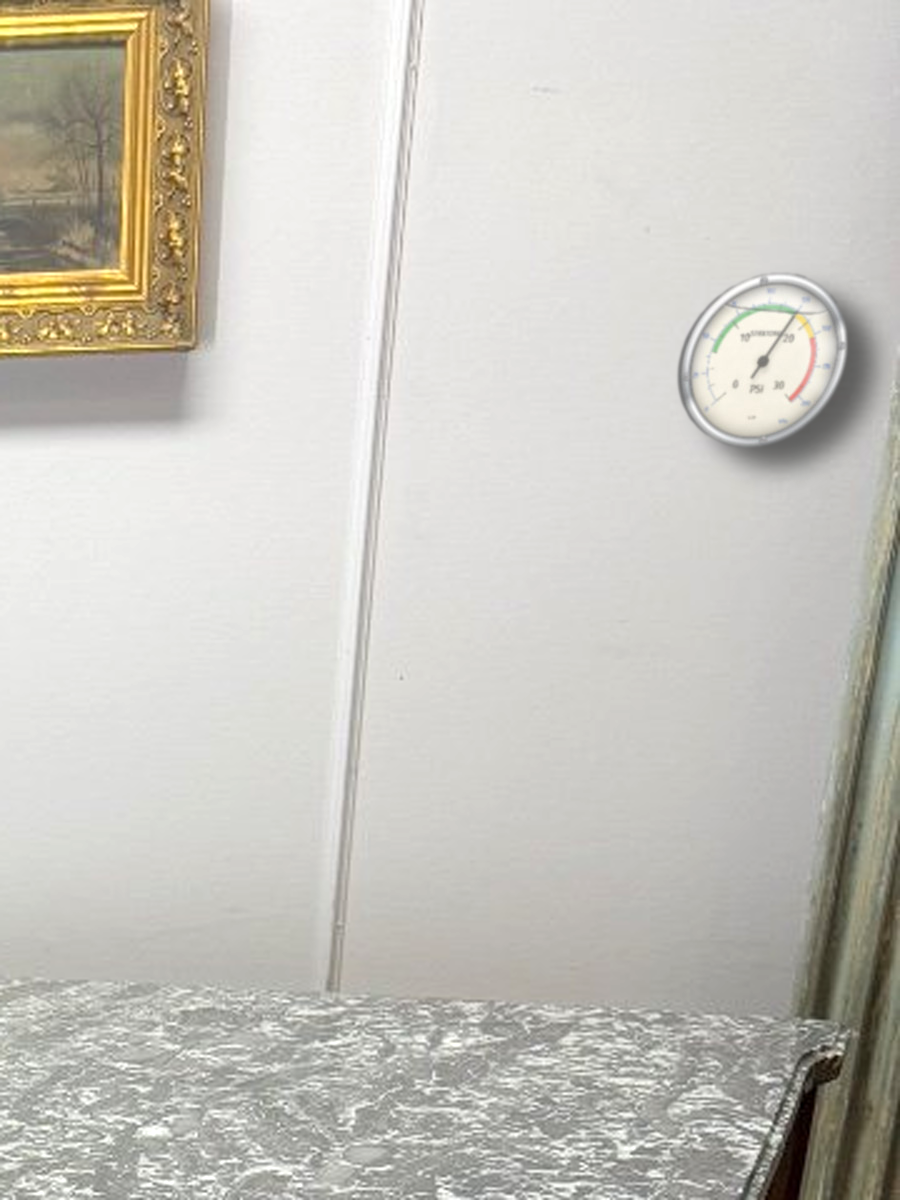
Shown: 18 psi
